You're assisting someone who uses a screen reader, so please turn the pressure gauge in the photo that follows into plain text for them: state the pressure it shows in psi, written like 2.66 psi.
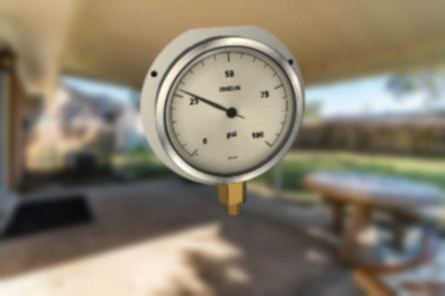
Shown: 27.5 psi
